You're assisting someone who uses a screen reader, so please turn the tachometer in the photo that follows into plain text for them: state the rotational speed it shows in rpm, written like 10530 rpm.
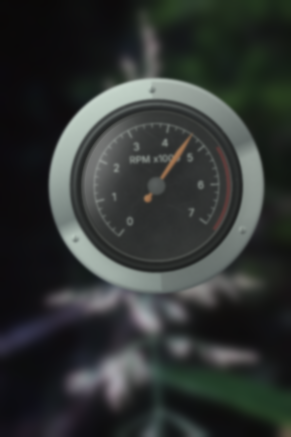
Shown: 4600 rpm
